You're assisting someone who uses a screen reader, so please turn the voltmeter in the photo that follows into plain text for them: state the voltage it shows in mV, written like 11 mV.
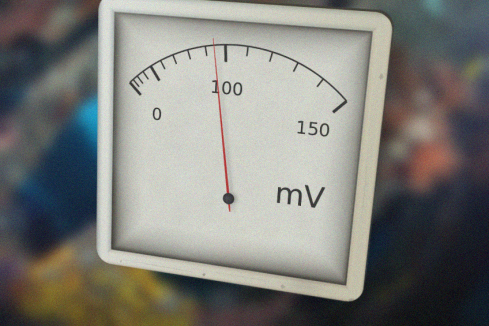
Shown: 95 mV
